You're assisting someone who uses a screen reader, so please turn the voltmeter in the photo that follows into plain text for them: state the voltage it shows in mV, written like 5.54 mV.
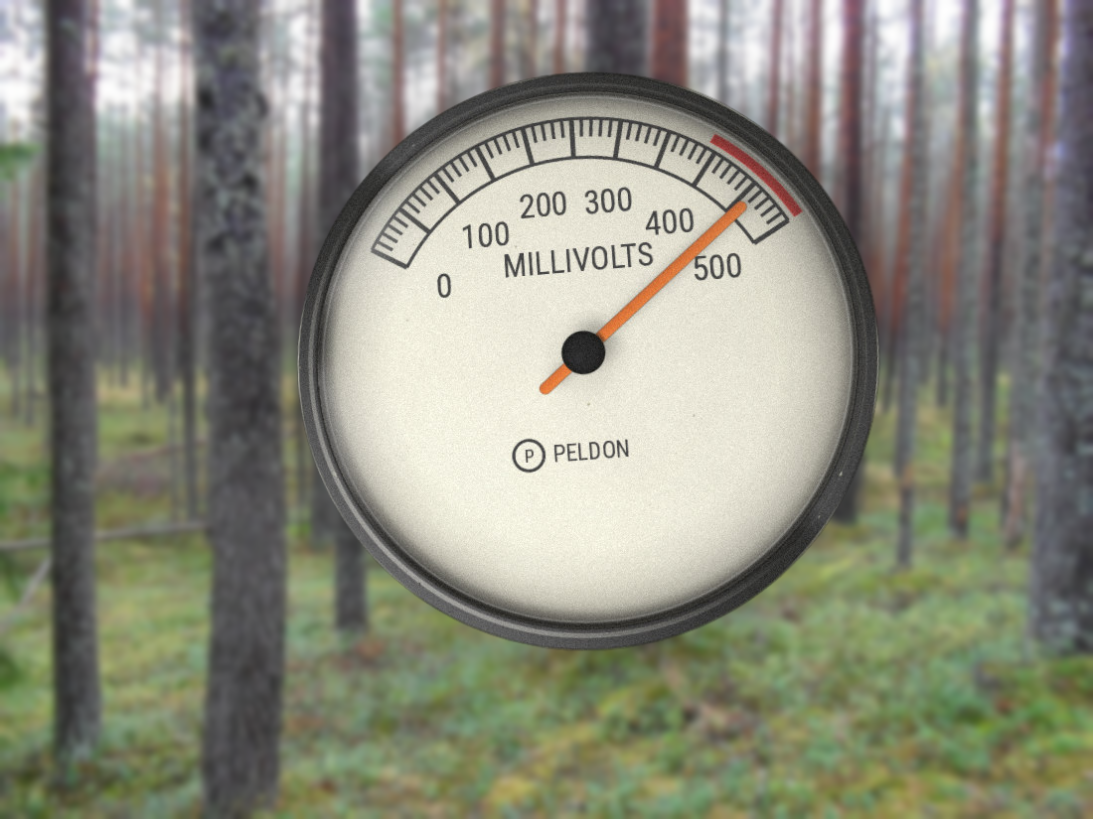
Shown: 460 mV
